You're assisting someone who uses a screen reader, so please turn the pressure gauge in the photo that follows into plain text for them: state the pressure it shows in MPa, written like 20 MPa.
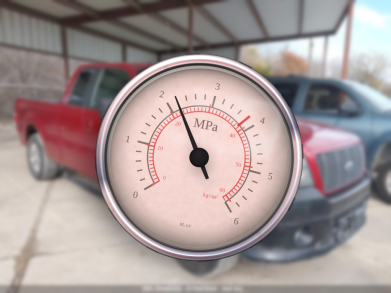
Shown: 2.2 MPa
